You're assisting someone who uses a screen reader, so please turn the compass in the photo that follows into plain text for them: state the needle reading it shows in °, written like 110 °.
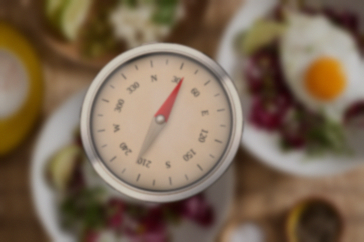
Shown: 37.5 °
